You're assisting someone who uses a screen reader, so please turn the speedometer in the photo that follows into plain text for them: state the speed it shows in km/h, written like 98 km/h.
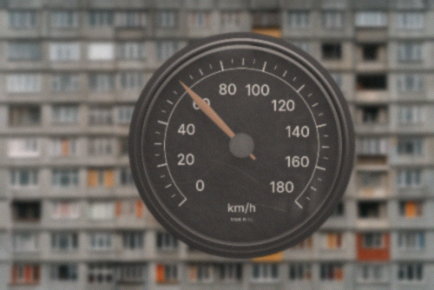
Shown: 60 km/h
